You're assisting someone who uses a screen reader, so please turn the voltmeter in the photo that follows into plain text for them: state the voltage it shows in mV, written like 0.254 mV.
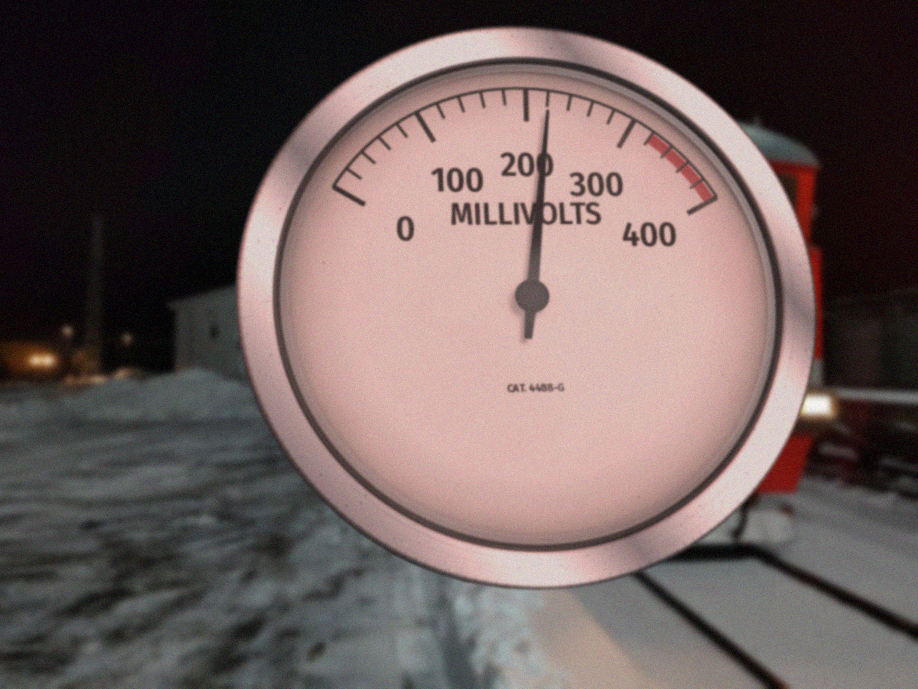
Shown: 220 mV
